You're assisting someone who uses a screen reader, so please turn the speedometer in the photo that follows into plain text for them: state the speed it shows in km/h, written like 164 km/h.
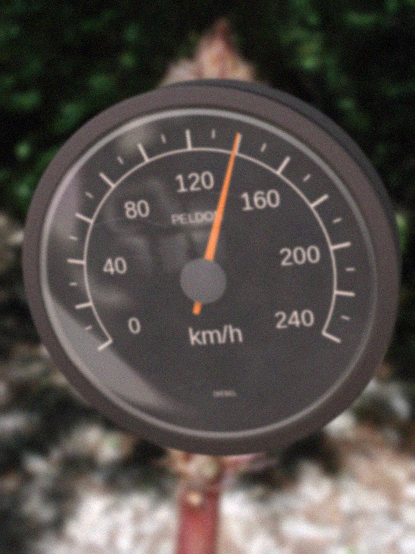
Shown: 140 km/h
